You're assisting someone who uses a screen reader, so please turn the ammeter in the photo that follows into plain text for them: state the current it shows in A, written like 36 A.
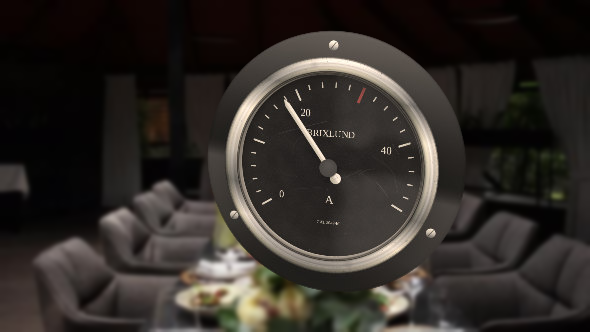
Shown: 18 A
